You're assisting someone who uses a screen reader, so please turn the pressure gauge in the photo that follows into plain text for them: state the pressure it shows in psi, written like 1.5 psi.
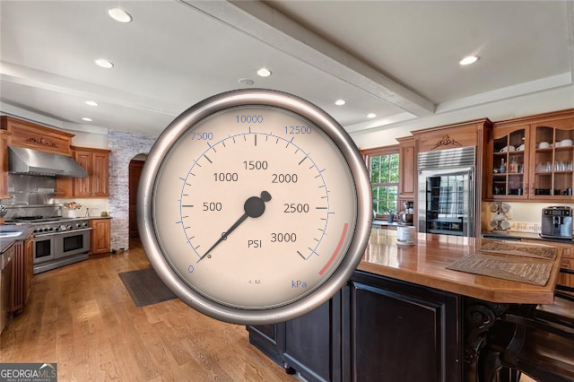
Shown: 0 psi
